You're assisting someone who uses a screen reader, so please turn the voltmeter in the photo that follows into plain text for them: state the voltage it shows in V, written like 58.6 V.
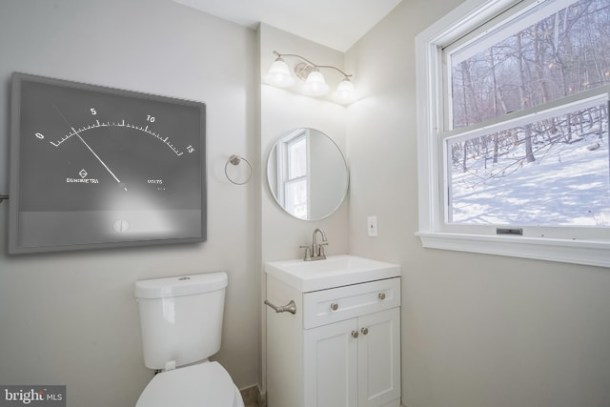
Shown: 2.5 V
